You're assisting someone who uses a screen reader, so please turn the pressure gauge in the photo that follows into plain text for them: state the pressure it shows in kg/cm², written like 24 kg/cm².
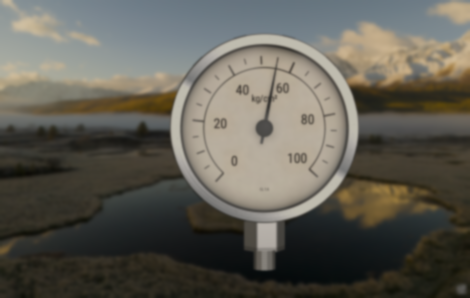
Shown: 55 kg/cm²
